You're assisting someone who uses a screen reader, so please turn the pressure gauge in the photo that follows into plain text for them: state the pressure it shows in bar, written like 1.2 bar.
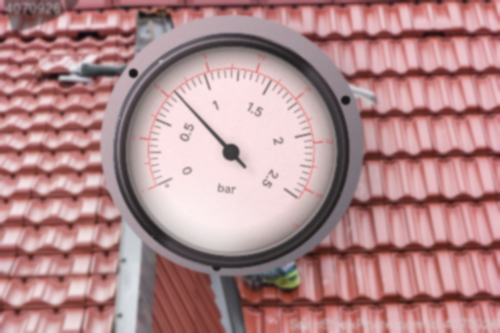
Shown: 0.75 bar
